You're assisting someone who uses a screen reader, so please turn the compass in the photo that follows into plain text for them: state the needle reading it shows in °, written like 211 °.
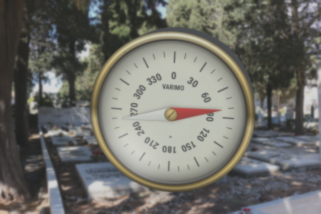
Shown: 80 °
